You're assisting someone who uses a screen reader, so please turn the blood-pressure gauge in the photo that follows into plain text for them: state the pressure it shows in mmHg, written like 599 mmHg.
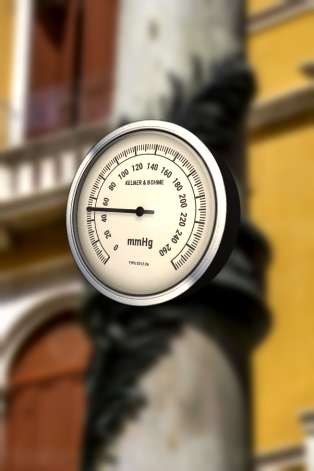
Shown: 50 mmHg
